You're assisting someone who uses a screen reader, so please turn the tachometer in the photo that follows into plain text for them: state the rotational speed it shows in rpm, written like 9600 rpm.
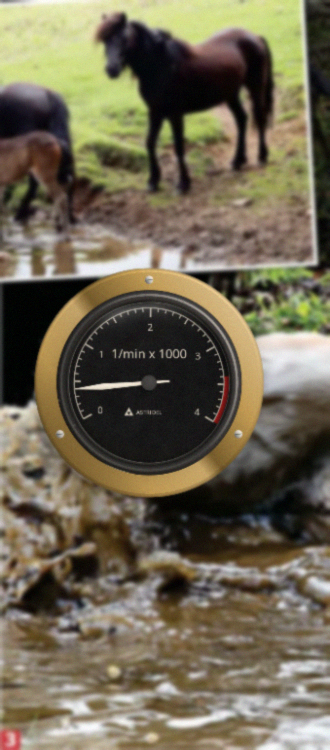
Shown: 400 rpm
